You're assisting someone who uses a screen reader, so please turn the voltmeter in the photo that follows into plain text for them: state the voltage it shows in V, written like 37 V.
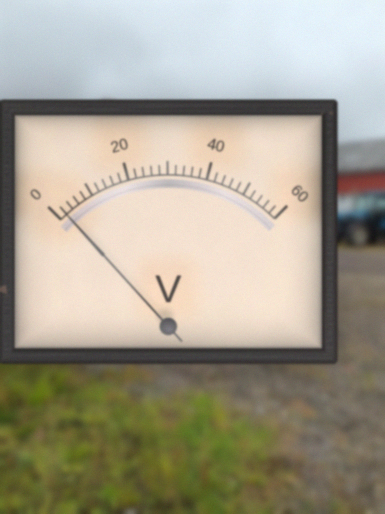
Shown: 2 V
